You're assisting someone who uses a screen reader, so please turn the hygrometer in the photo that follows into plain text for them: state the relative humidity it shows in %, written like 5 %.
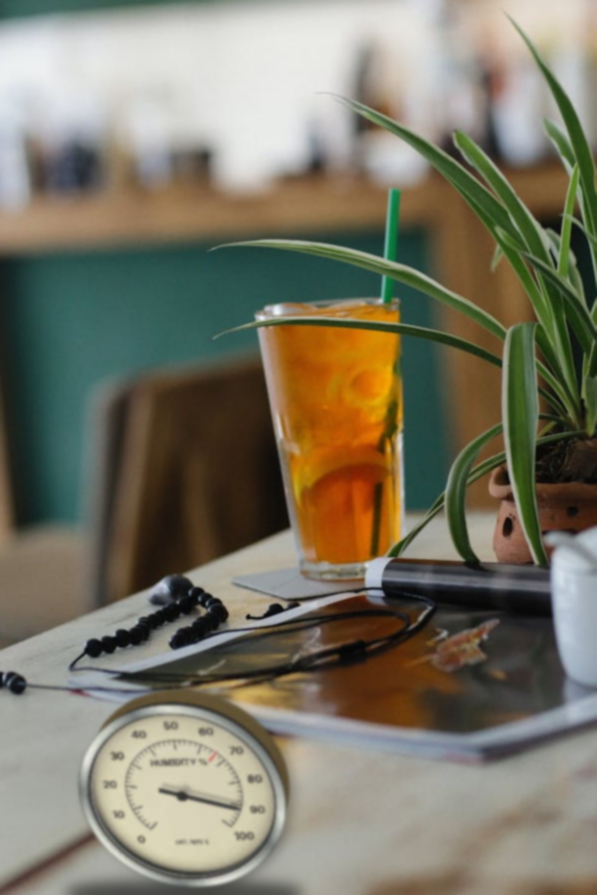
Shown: 90 %
